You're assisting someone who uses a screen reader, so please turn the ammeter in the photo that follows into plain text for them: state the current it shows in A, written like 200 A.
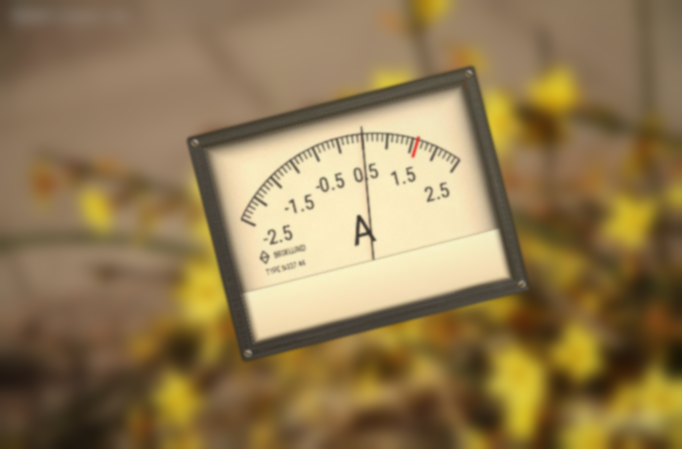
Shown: 0.5 A
